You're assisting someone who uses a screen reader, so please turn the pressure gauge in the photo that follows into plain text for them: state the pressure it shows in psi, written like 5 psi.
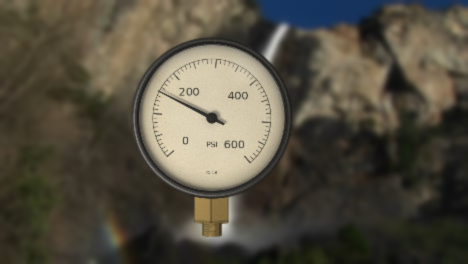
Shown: 150 psi
